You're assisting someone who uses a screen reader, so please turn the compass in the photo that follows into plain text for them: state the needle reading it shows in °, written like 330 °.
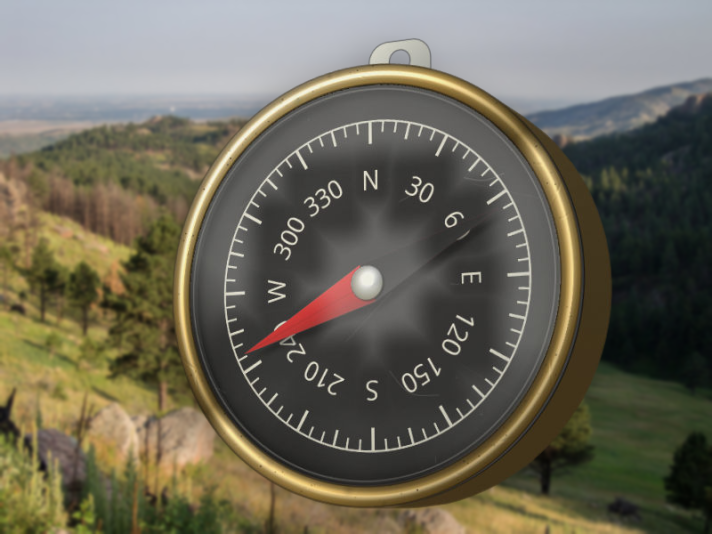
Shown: 245 °
